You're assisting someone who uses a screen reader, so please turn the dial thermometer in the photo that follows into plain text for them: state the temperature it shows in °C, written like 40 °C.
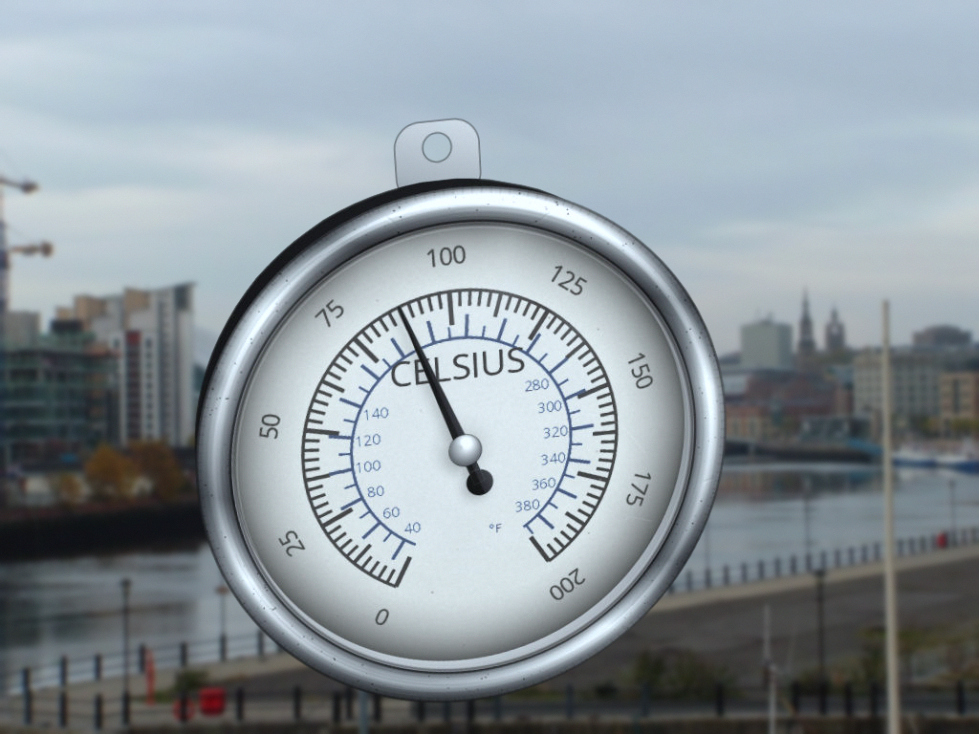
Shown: 87.5 °C
